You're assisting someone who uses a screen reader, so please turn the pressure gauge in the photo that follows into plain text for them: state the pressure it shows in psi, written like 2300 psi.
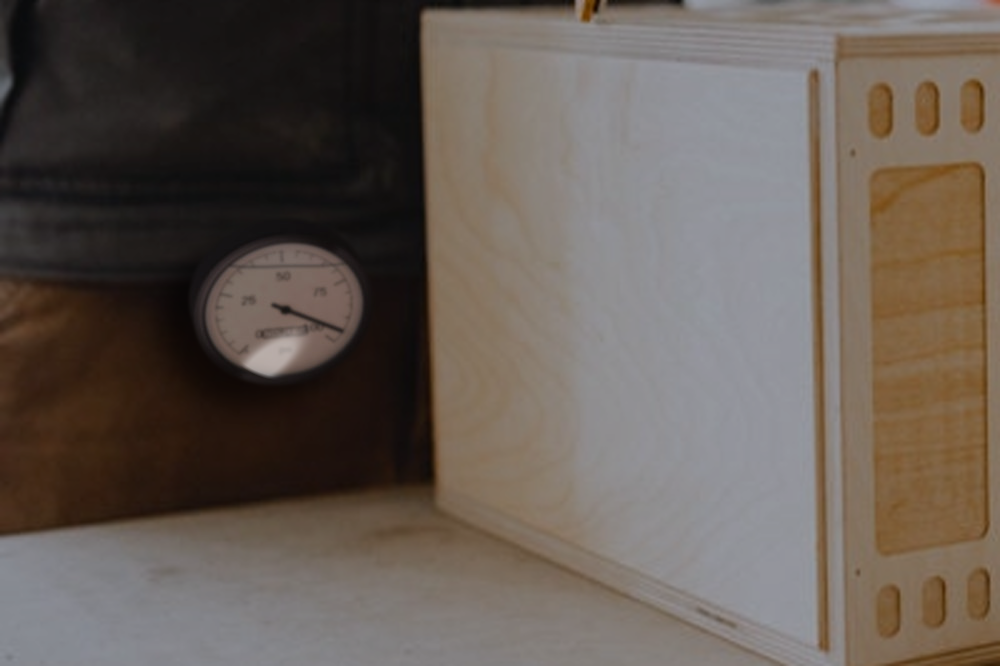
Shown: 95 psi
